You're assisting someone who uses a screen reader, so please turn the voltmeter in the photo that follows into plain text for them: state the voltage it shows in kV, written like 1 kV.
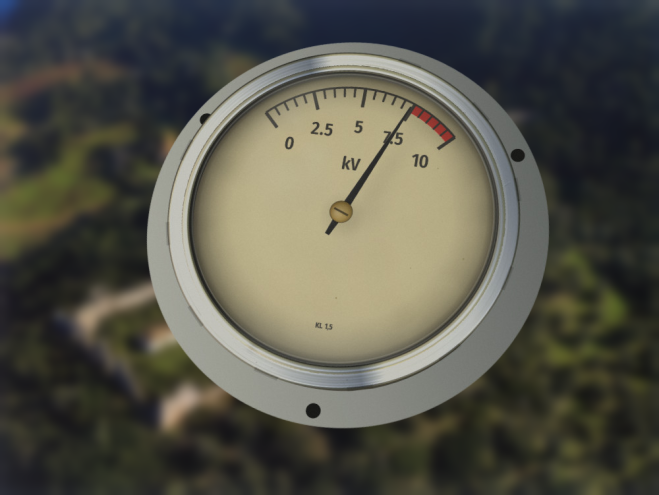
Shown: 7.5 kV
